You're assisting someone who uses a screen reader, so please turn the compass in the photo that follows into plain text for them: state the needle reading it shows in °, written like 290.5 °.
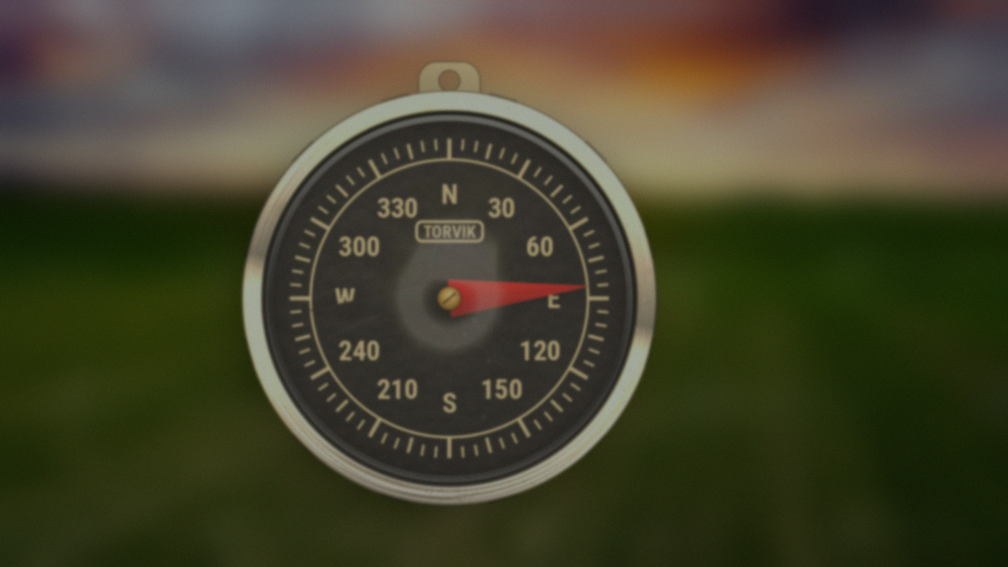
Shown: 85 °
